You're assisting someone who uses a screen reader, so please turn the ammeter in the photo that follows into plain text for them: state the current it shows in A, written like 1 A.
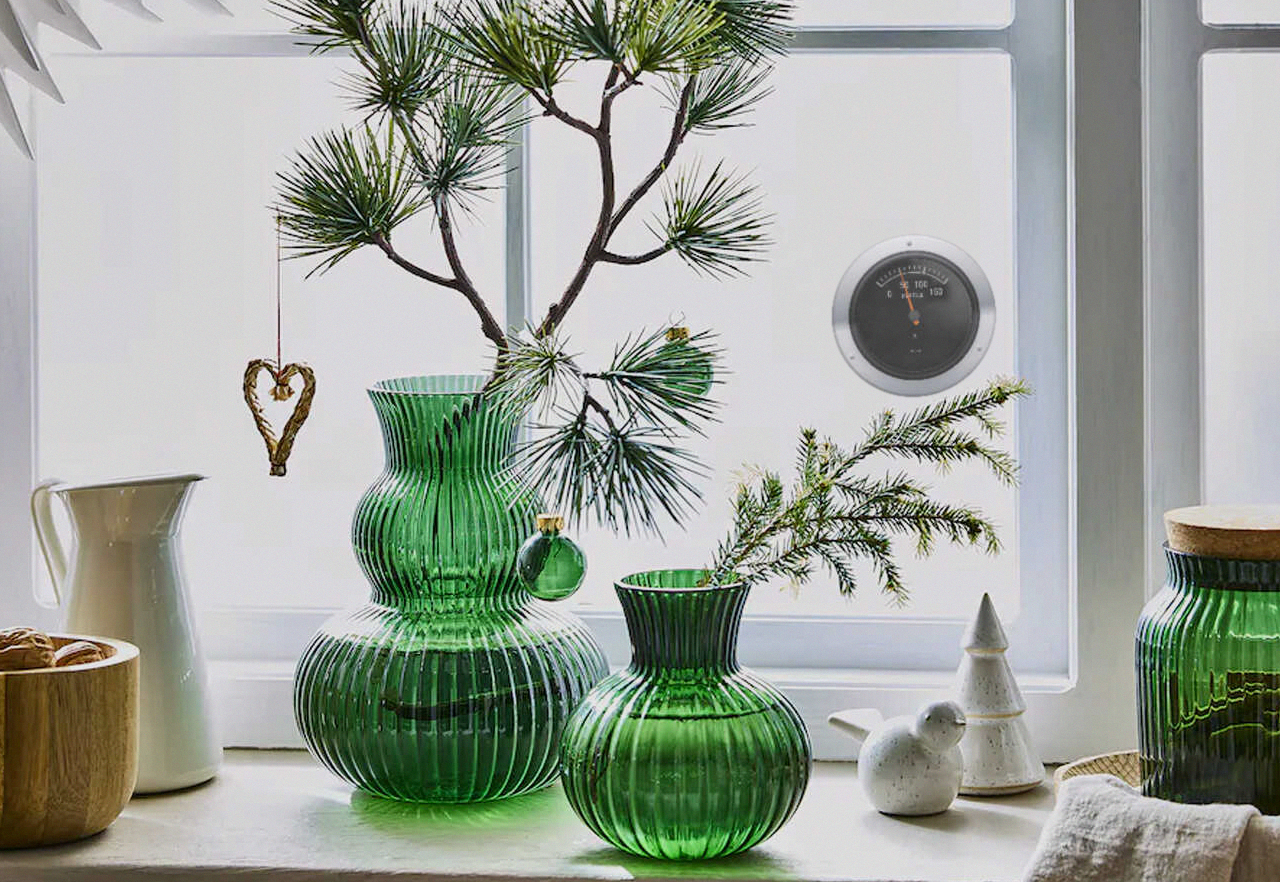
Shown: 50 A
